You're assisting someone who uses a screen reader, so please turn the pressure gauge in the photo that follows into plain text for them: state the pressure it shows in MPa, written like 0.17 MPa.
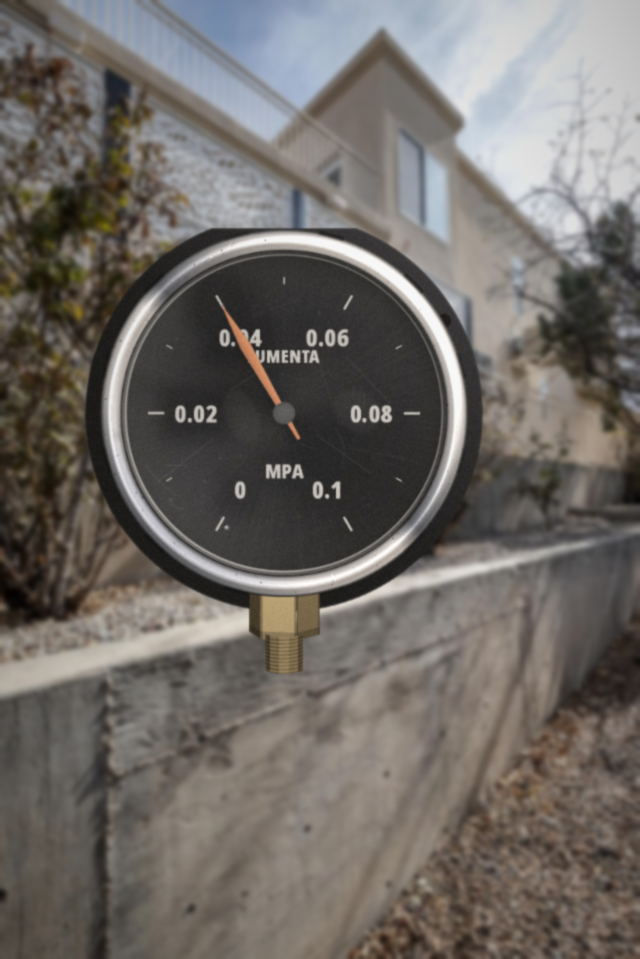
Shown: 0.04 MPa
